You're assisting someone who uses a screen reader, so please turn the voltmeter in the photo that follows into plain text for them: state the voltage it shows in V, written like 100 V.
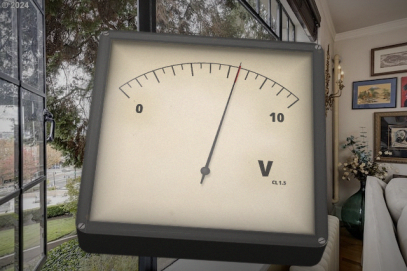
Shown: 6.5 V
